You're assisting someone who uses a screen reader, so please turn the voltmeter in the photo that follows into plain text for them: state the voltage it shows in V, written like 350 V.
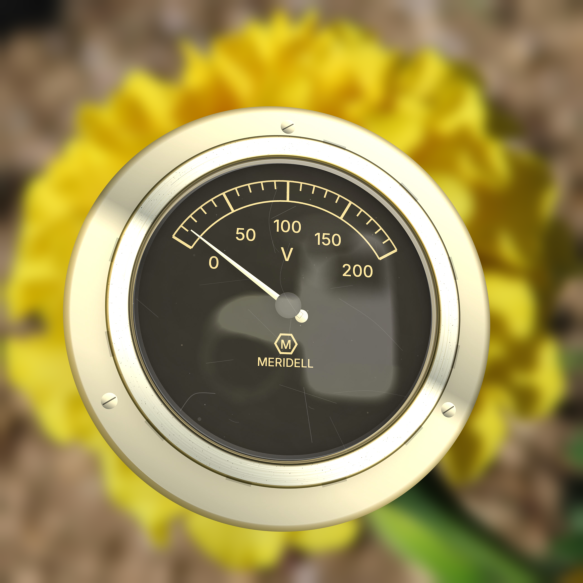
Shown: 10 V
